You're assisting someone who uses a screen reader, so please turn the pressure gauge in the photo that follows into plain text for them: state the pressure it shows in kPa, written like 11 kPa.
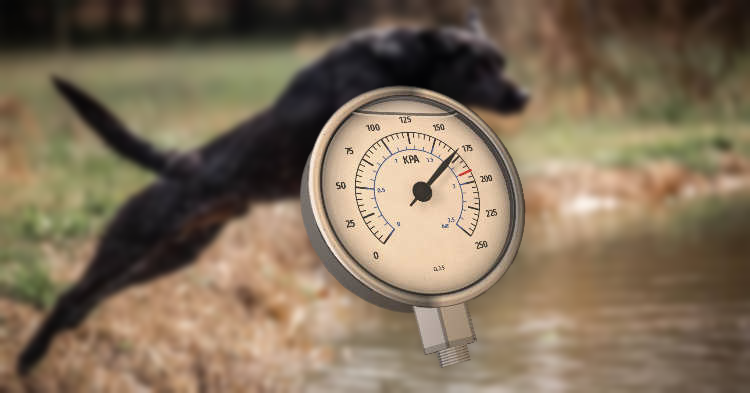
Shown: 170 kPa
